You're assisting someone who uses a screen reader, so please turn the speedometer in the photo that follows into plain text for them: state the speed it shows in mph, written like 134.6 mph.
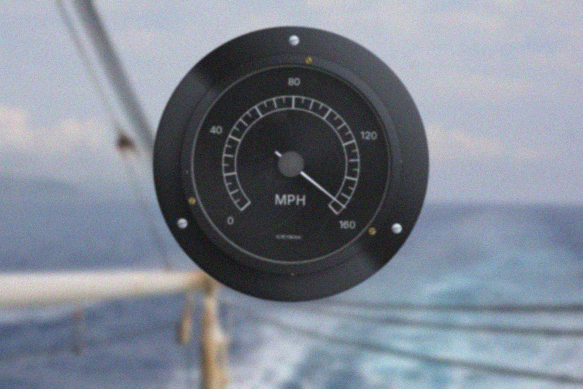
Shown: 155 mph
